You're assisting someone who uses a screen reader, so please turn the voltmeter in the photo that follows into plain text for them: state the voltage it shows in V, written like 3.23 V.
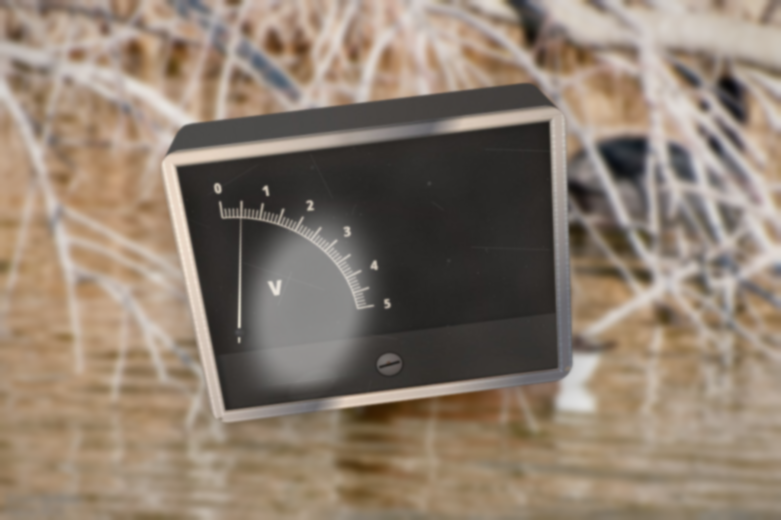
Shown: 0.5 V
